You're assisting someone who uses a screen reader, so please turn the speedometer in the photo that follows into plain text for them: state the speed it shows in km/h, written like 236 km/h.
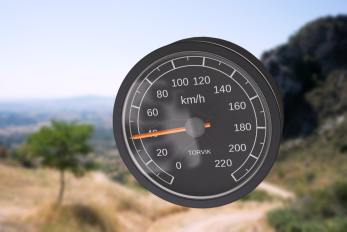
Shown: 40 km/h
